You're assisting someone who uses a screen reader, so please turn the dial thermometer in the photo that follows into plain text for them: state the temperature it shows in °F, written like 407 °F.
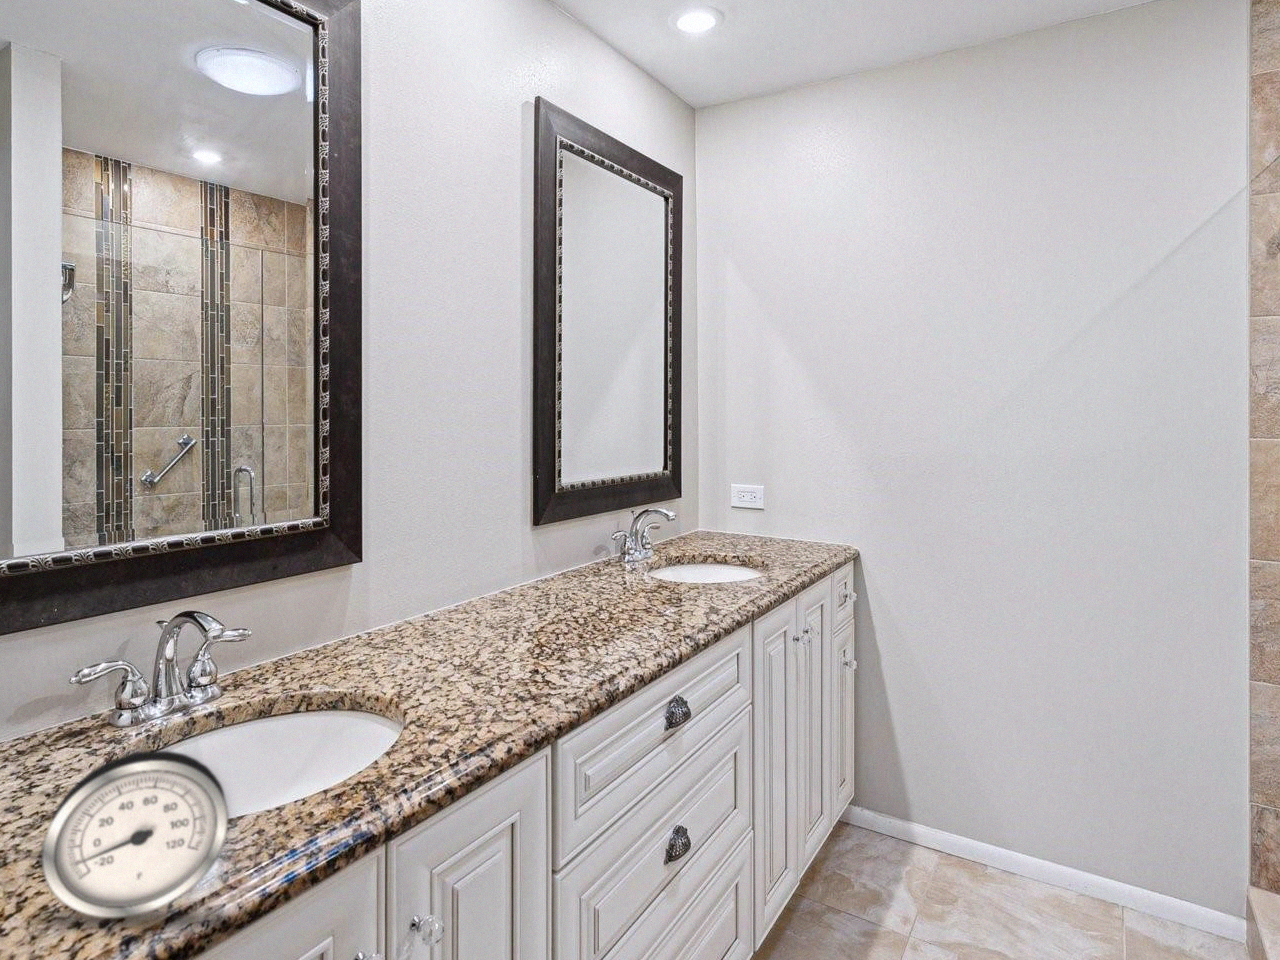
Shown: -10 °F
